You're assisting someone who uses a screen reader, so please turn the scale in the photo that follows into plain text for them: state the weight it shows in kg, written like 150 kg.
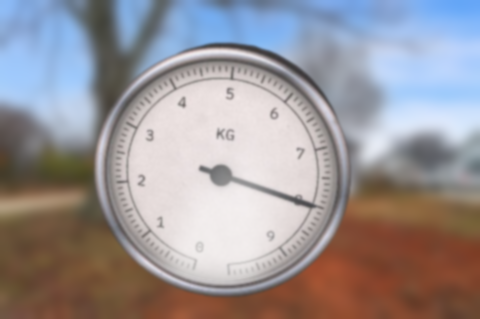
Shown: 8 kg
